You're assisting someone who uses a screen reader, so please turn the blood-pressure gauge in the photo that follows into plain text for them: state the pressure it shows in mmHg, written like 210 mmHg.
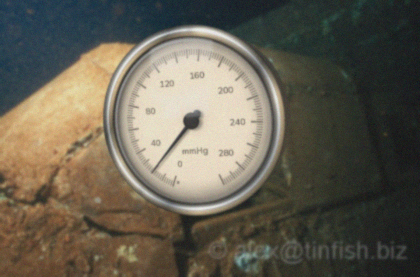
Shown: 20 mmHg
